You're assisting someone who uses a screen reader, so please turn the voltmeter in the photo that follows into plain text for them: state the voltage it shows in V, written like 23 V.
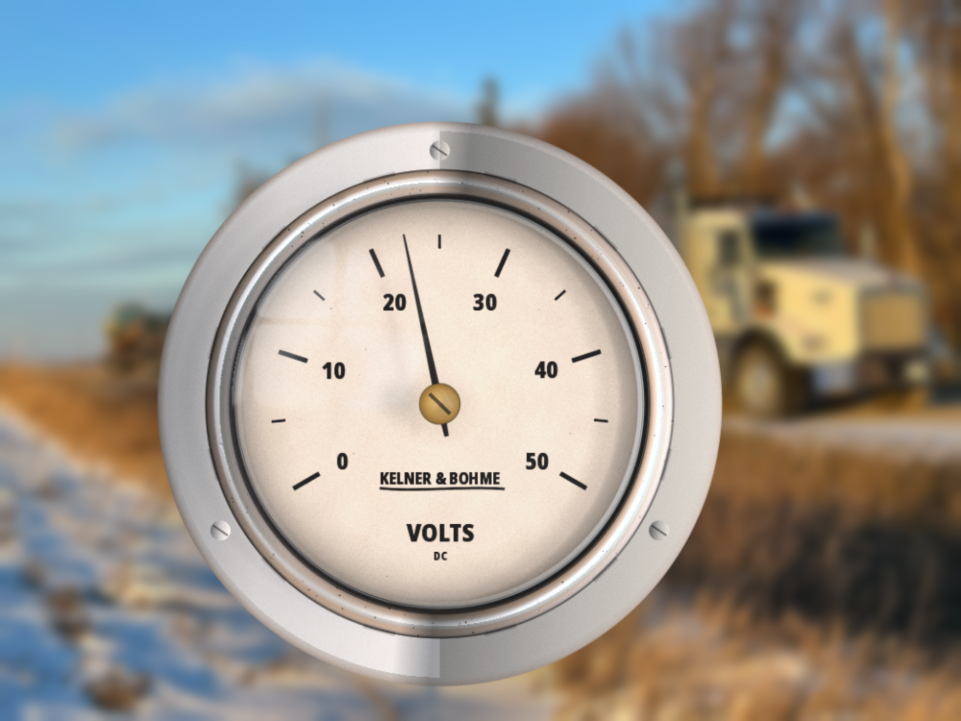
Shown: 22.5 V
